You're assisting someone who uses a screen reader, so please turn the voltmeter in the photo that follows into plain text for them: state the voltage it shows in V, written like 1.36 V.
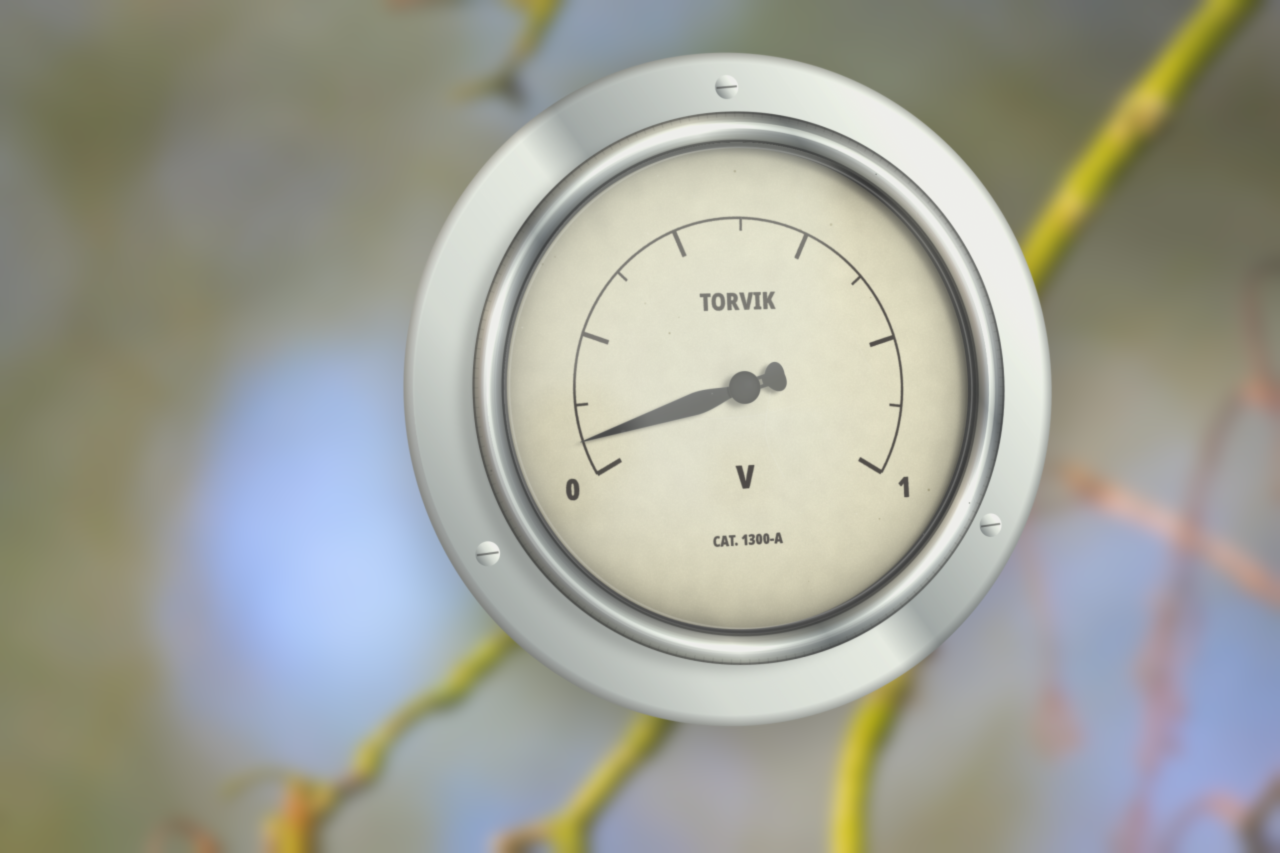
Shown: 0.05 V
